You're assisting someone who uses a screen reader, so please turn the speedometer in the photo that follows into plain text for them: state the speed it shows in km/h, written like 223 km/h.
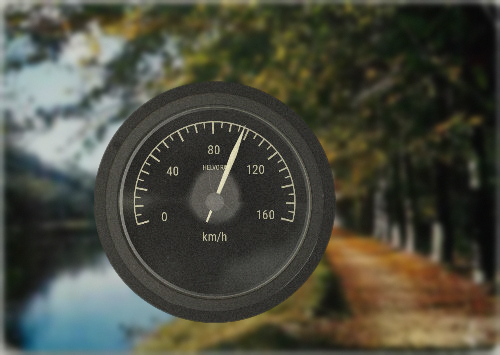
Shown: 97.5 km/h
